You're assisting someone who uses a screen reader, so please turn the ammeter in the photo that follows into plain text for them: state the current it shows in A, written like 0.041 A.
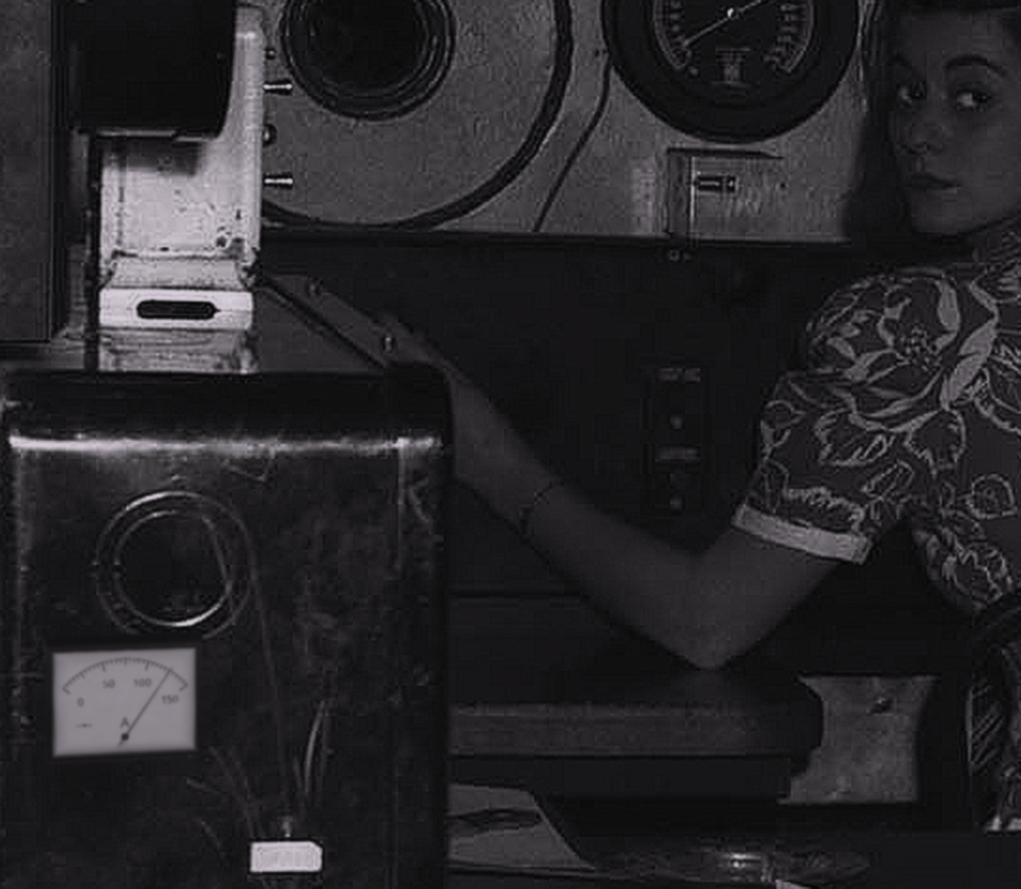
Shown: 125 A
